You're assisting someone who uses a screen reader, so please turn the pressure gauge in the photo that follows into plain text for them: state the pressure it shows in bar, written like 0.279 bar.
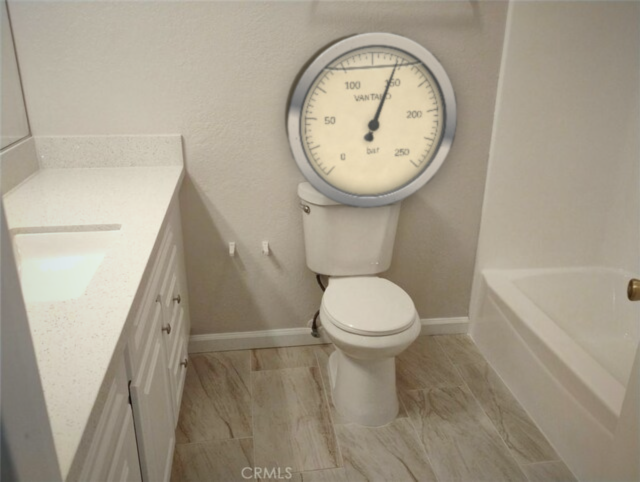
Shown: 145 bar
